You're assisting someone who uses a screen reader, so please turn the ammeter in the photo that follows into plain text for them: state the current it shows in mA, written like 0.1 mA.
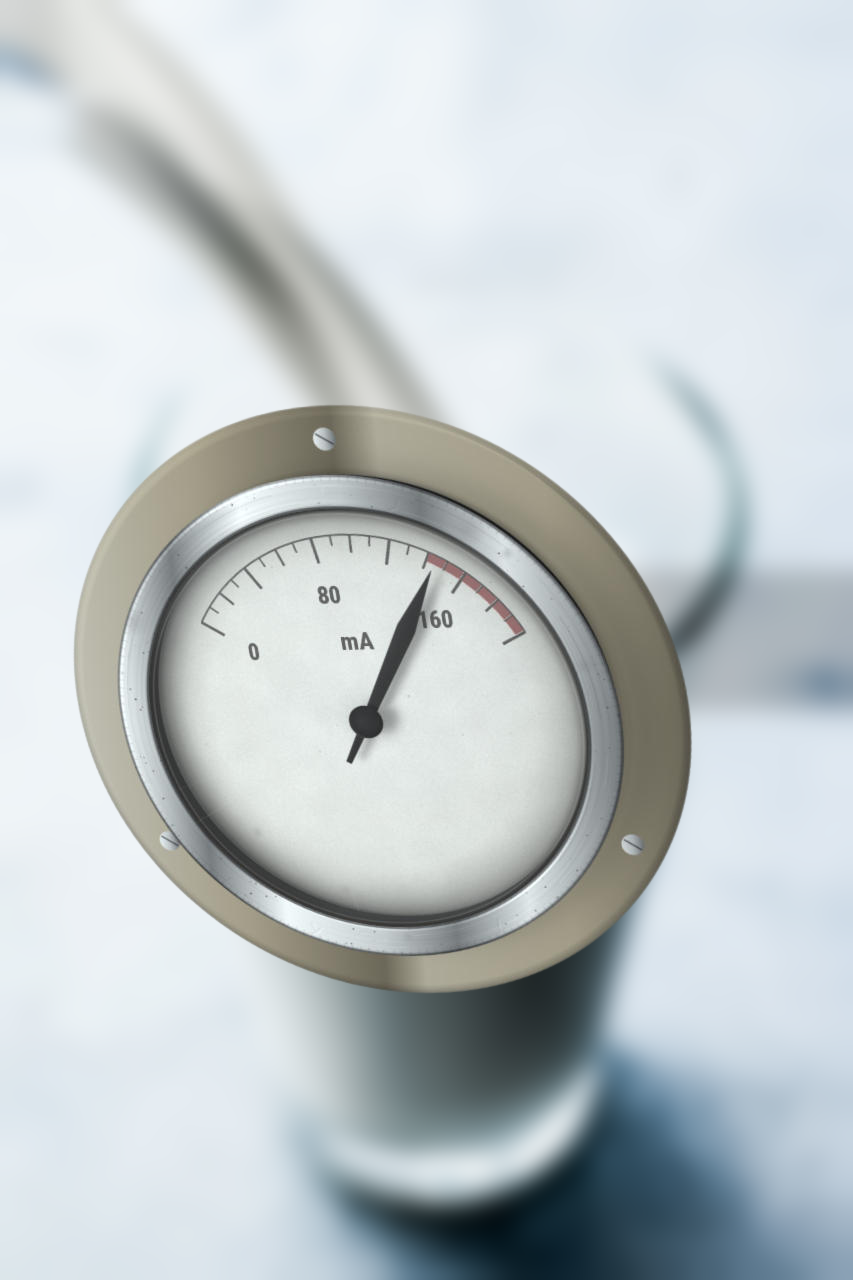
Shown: 145 mA
